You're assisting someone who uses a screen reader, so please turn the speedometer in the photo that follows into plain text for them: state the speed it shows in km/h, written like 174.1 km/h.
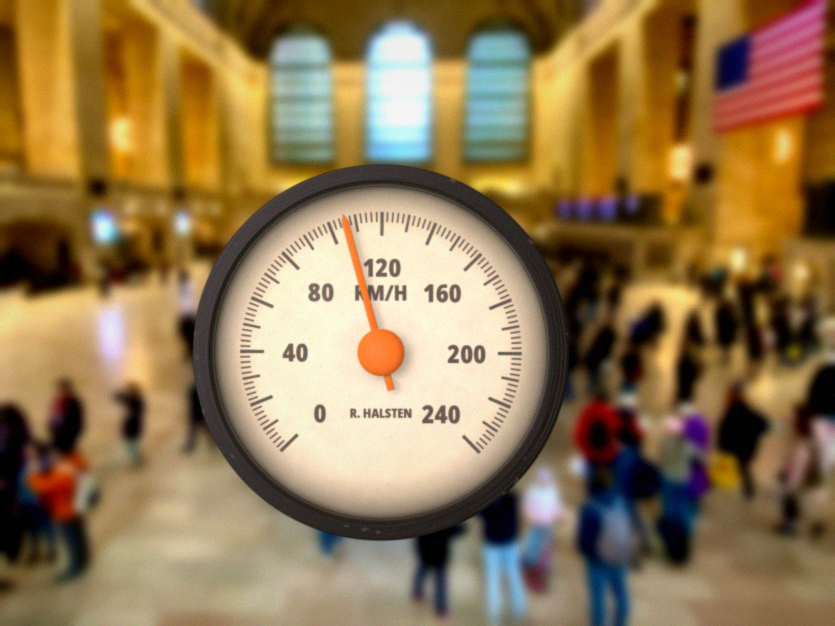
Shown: 106 km/h
